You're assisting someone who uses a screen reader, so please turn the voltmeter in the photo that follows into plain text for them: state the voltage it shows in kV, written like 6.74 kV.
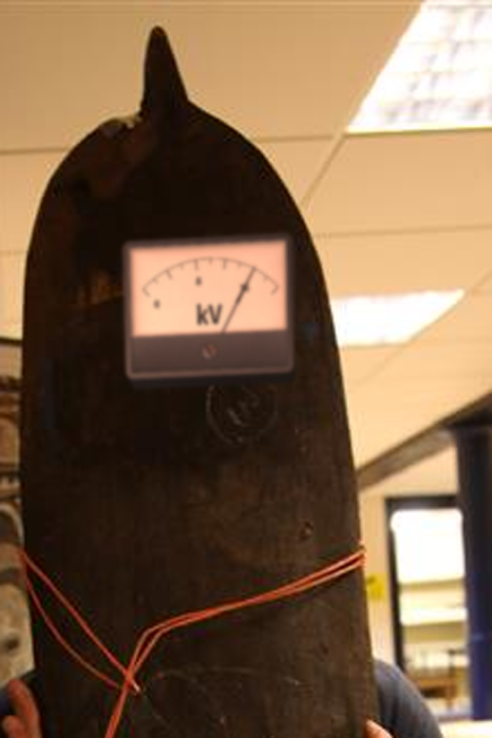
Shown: 16 kV
